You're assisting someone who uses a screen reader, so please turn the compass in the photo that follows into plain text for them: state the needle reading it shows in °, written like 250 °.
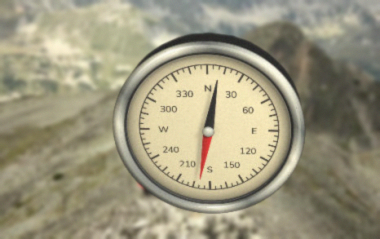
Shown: 190 °
